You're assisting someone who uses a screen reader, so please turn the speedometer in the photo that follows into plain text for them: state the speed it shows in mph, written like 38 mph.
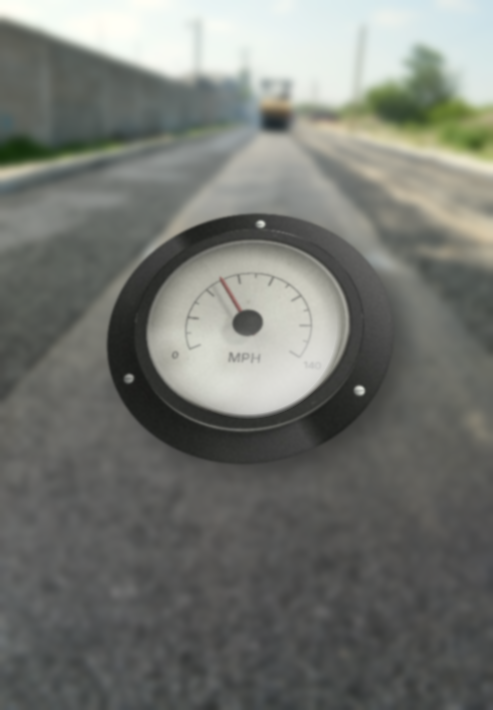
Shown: 50 mph
